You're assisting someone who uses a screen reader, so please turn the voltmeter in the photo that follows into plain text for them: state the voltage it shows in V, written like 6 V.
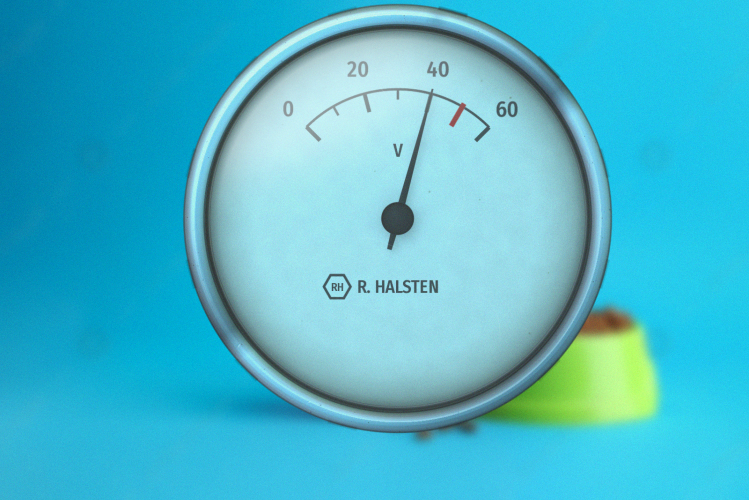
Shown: 40 V
